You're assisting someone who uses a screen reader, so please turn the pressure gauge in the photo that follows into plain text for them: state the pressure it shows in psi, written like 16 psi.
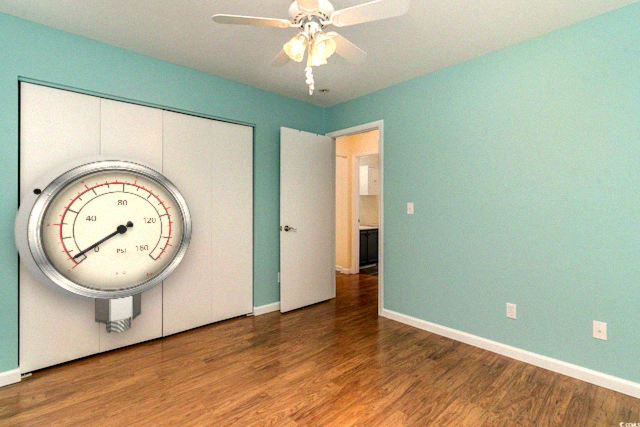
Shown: 5 psi
